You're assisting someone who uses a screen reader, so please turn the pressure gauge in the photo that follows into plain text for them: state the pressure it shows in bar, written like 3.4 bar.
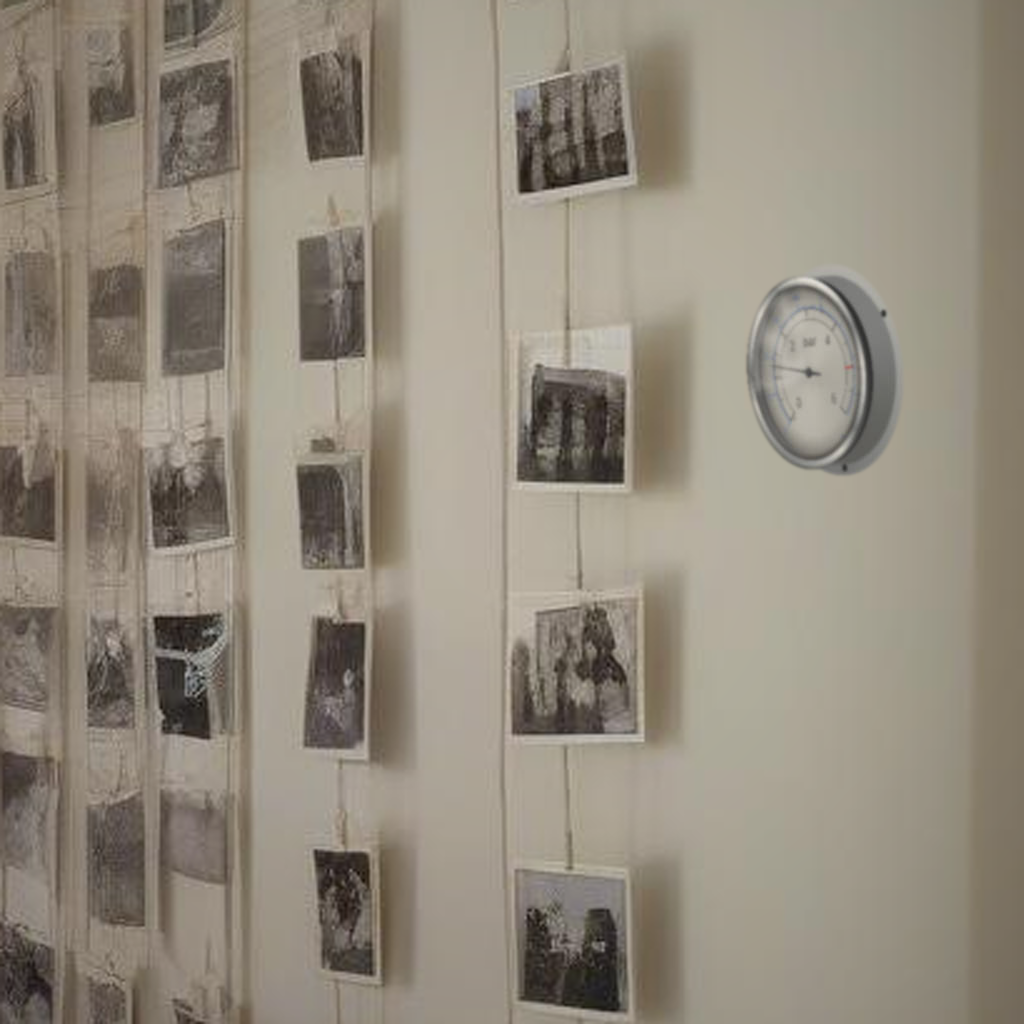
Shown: 1.25 bar
